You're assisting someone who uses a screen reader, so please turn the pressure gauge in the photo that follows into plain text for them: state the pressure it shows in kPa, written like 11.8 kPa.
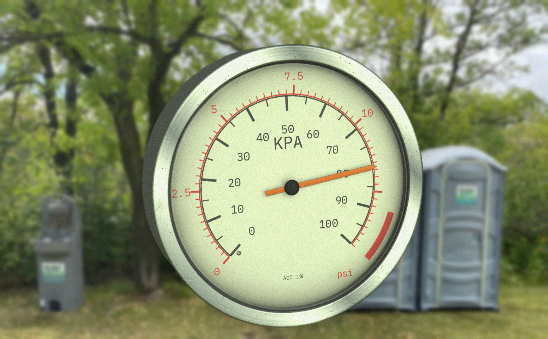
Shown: 80 kPa
